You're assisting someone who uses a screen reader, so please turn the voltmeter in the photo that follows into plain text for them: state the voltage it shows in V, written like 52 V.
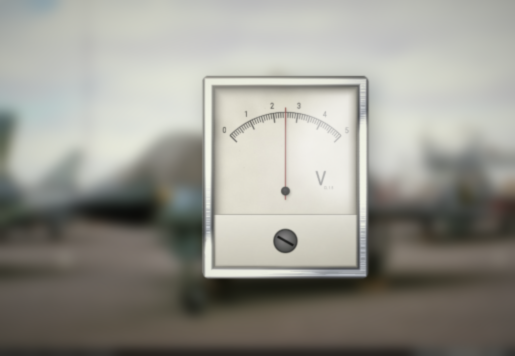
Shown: 2.5 V
